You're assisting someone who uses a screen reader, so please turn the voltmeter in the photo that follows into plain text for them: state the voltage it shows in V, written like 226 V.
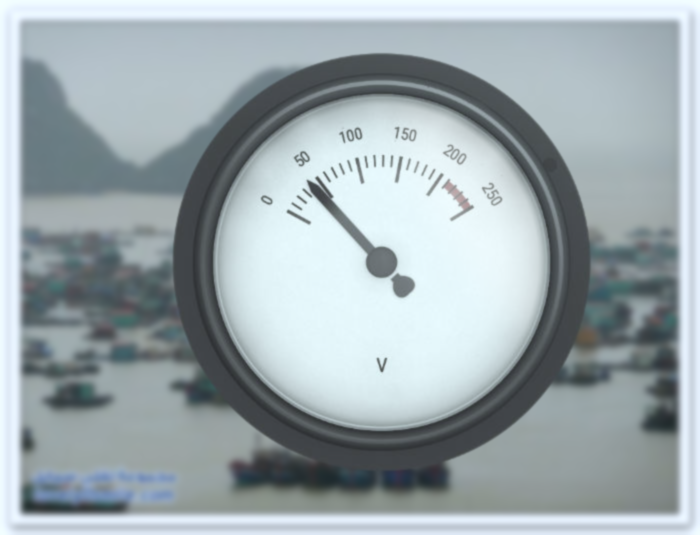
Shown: 40 V
